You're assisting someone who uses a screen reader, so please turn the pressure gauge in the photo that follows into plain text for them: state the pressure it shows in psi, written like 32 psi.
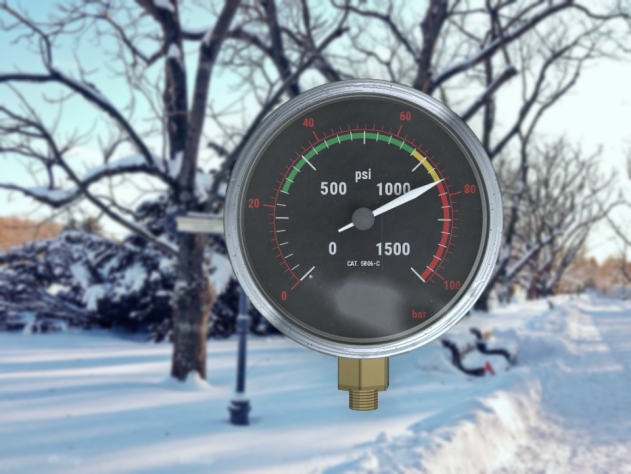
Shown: 1100 psi
